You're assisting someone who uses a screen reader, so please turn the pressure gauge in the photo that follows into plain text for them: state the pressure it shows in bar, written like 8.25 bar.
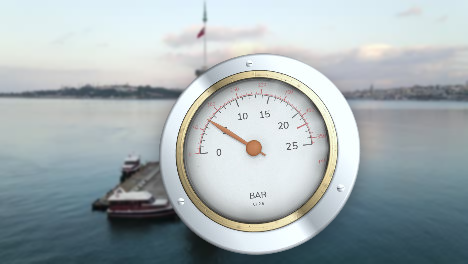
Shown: 5 bar
